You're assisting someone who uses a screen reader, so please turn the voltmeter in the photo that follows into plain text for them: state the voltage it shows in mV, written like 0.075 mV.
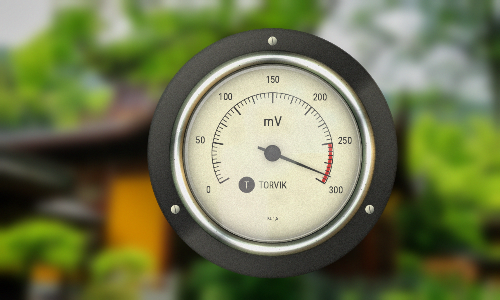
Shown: 290 mV
